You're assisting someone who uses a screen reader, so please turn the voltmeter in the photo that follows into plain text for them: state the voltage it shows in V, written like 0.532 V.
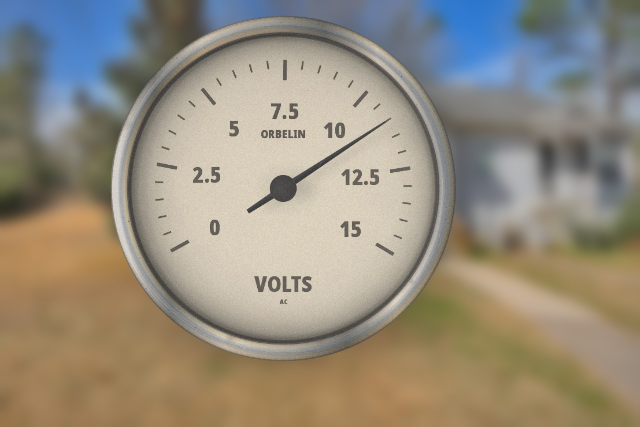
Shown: 11 V
